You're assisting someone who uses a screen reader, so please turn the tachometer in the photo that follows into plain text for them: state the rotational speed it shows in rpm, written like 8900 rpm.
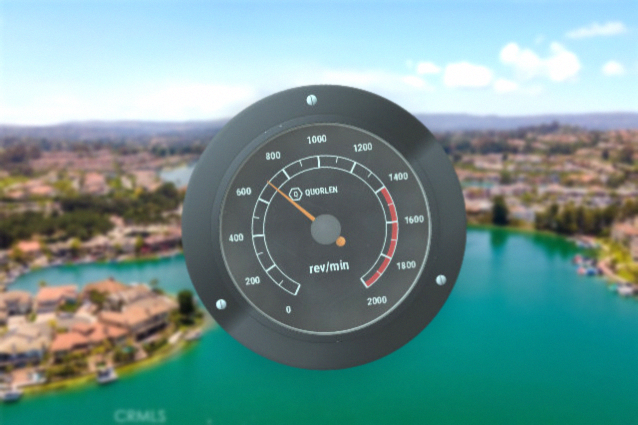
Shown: 700 rpm
